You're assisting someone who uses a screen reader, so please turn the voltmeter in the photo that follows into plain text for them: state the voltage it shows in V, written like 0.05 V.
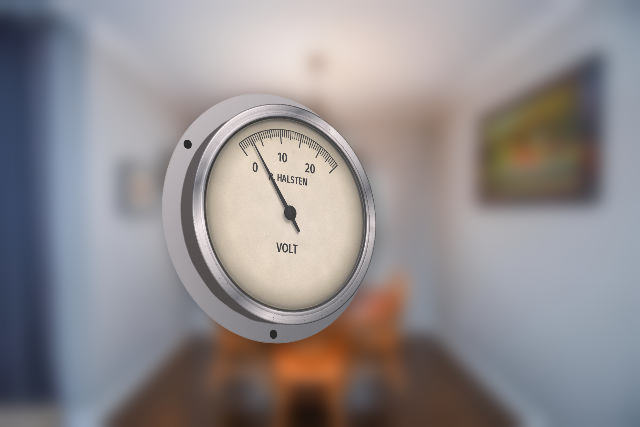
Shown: 2.5 V
